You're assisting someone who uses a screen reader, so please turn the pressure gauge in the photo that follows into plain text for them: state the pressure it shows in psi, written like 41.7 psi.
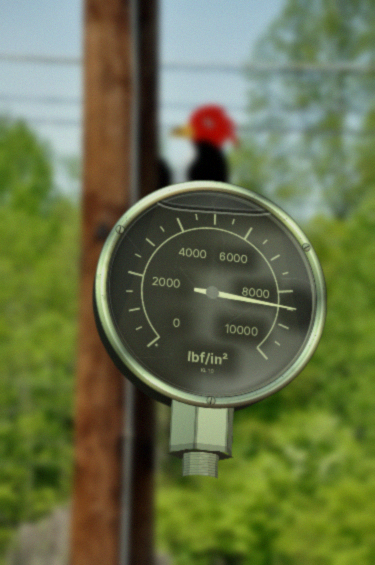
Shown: 8500 psi
